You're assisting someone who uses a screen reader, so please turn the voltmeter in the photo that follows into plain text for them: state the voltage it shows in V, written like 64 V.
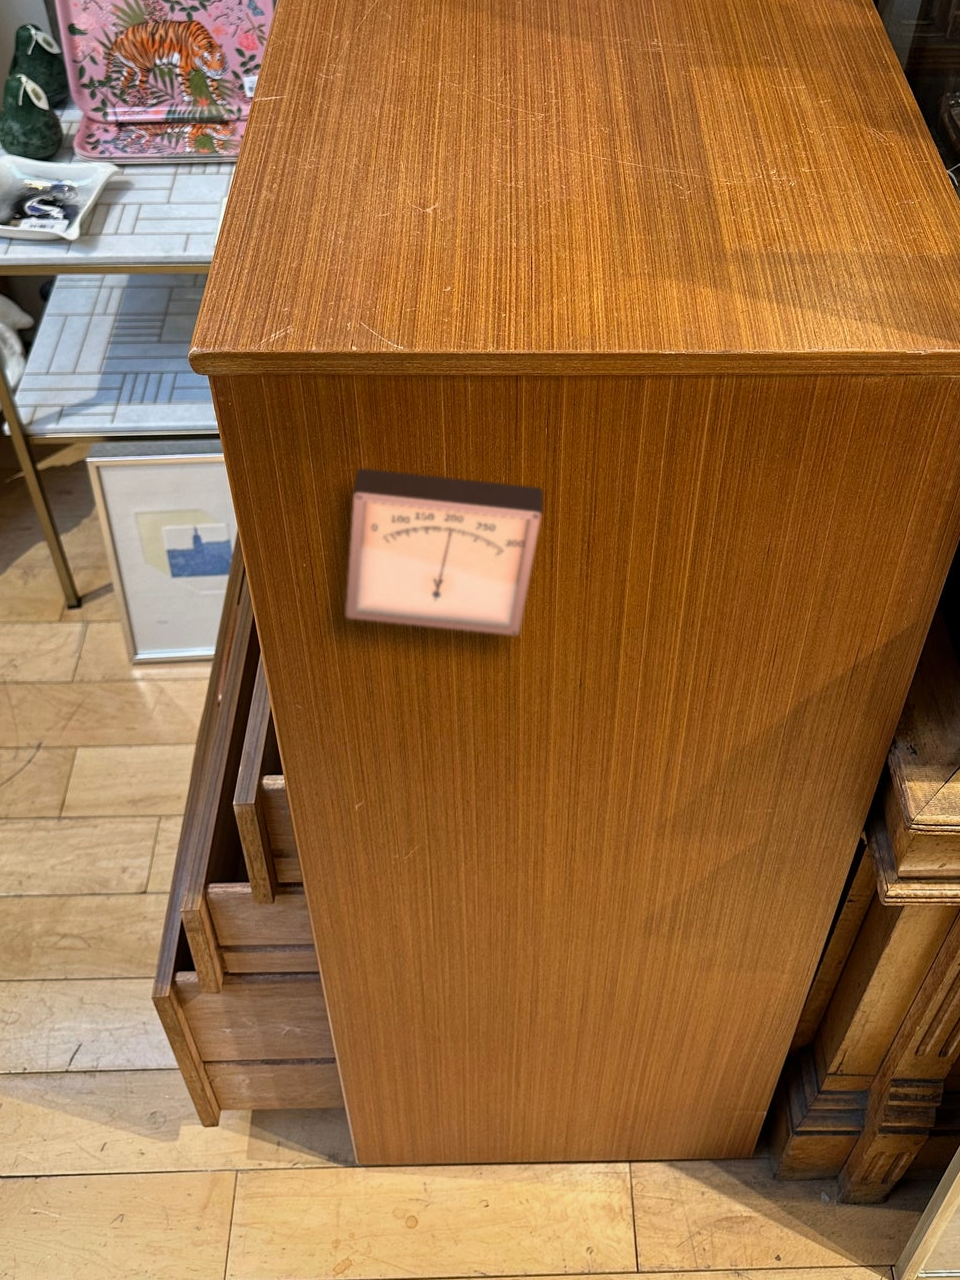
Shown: 200 V
